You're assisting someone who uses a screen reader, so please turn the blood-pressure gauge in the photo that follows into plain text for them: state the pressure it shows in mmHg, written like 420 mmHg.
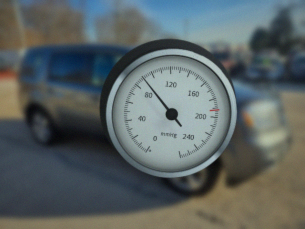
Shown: 90 mmHg
